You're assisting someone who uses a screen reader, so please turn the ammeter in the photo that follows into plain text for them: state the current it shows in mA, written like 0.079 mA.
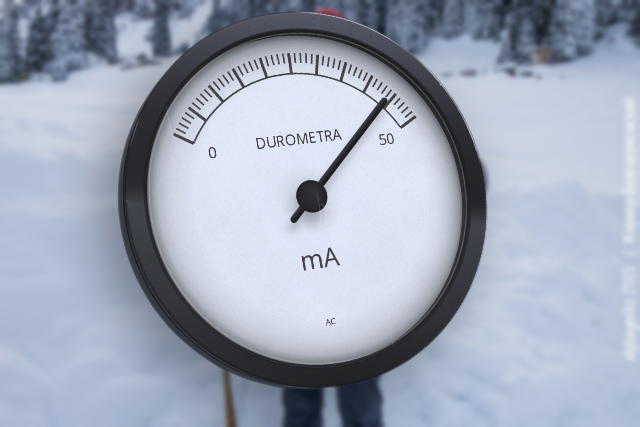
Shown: 44 mA
